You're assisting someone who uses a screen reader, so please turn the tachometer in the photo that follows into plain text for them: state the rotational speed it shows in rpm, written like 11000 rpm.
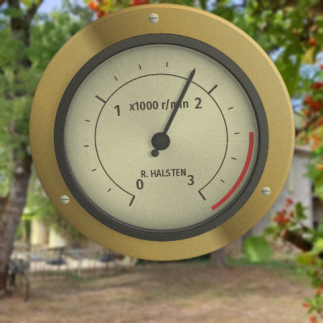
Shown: 1800 rpm
